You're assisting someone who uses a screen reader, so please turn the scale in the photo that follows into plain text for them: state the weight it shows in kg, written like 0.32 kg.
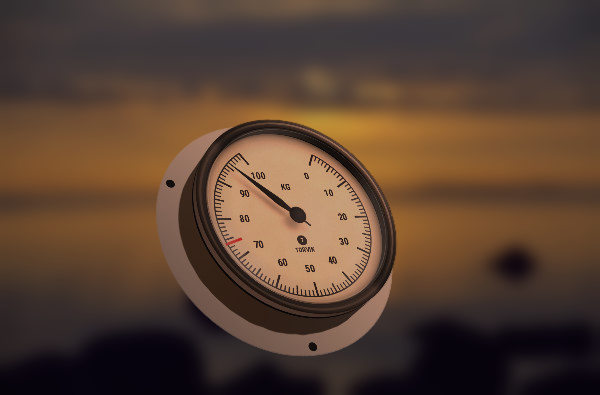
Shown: 95 kg
